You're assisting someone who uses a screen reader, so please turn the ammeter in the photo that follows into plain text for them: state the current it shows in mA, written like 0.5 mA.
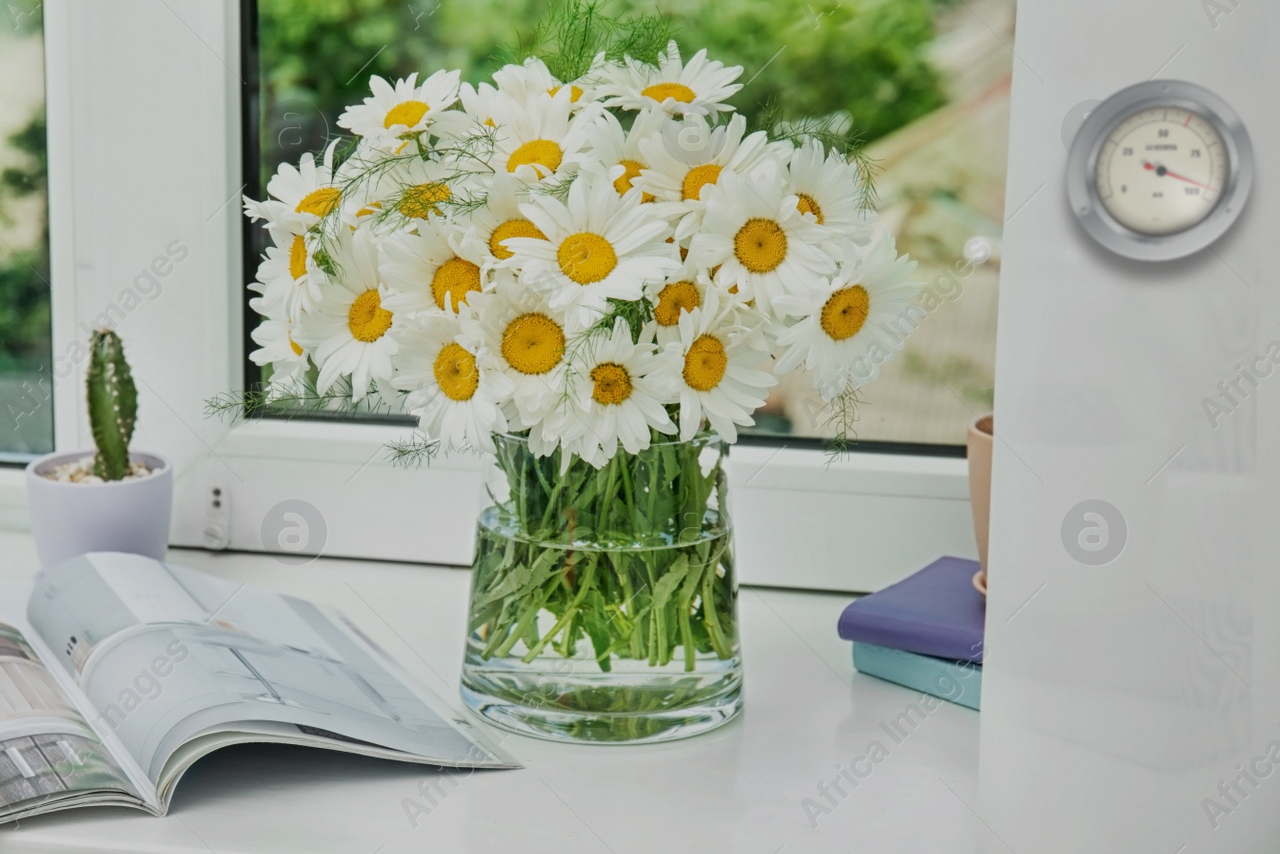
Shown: 95 mA
